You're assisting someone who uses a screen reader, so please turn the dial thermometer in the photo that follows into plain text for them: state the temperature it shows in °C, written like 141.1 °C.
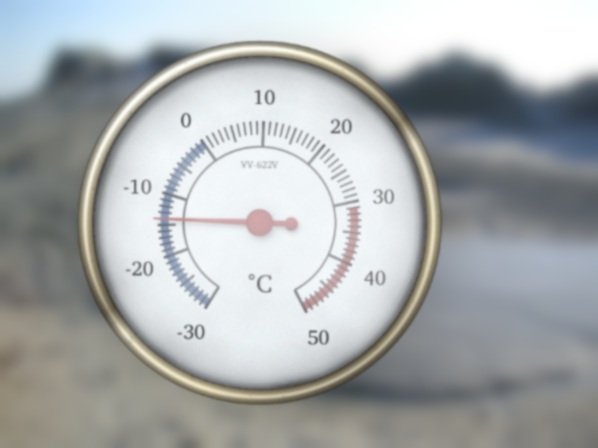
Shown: -14 °C
